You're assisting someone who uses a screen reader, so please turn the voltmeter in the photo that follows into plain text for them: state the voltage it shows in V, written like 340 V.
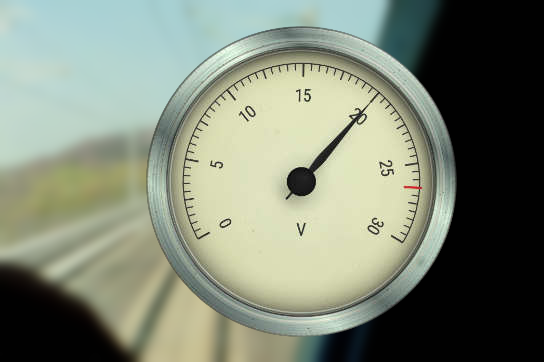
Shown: 20 V
